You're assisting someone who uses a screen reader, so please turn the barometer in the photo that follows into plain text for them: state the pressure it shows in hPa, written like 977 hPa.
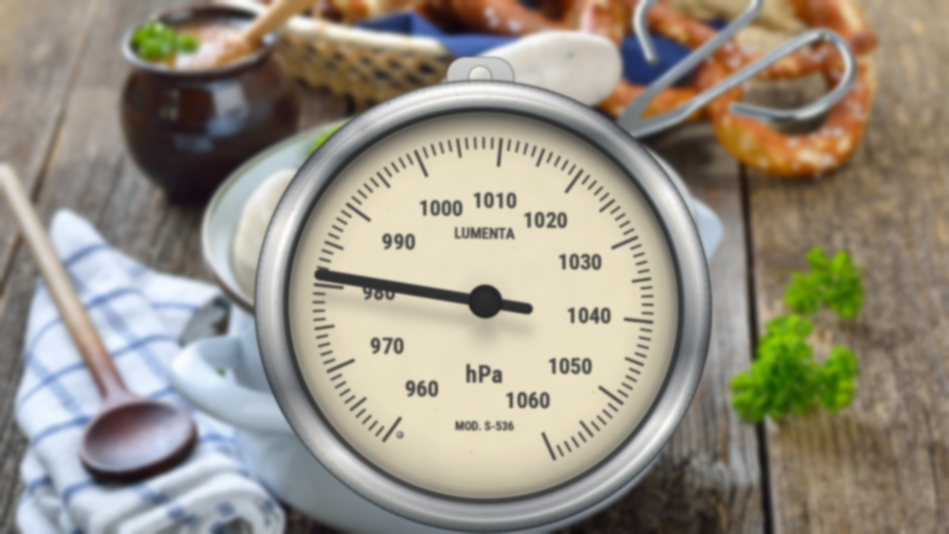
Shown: 981 hPa
